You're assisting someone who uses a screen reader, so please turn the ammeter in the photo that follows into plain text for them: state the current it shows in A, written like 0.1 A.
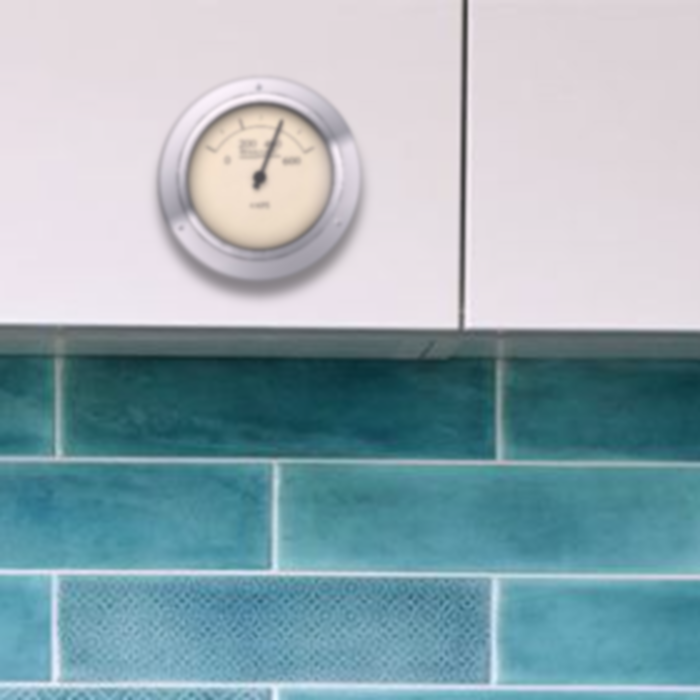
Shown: 400 A
